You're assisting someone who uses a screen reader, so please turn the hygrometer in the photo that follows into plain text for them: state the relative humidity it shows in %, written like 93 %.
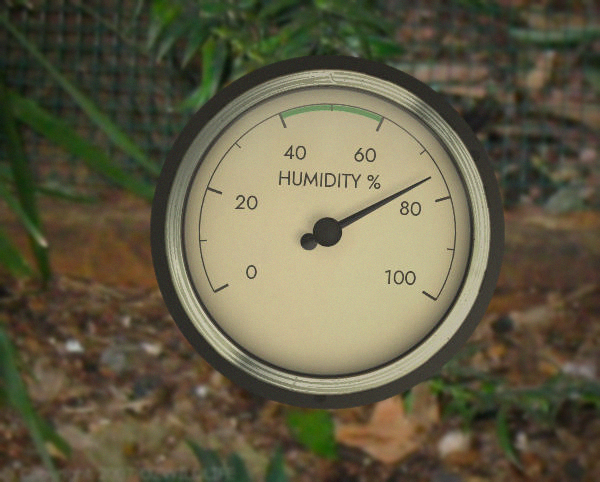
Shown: 75 %
